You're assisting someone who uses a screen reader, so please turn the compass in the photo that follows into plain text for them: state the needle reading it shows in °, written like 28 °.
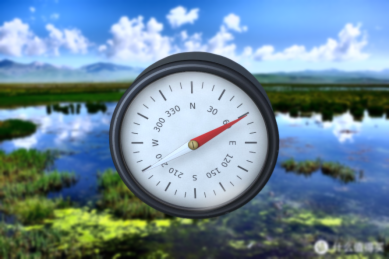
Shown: 60 °
